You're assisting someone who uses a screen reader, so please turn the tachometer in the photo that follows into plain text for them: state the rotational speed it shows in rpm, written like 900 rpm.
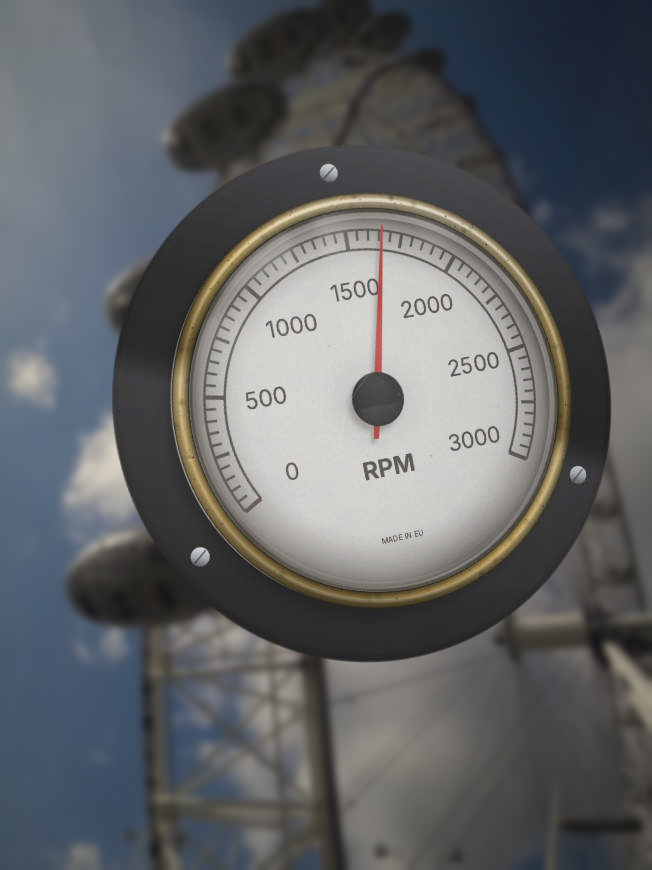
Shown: 1650 rpm
